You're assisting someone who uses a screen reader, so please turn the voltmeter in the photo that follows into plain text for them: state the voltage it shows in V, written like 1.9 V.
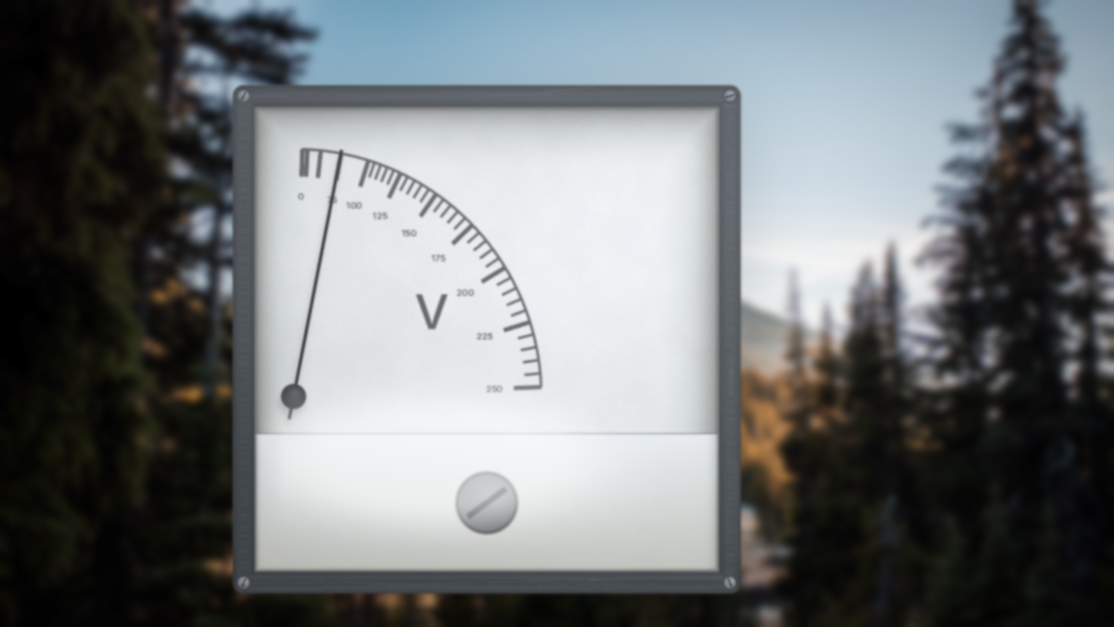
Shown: 75 V
